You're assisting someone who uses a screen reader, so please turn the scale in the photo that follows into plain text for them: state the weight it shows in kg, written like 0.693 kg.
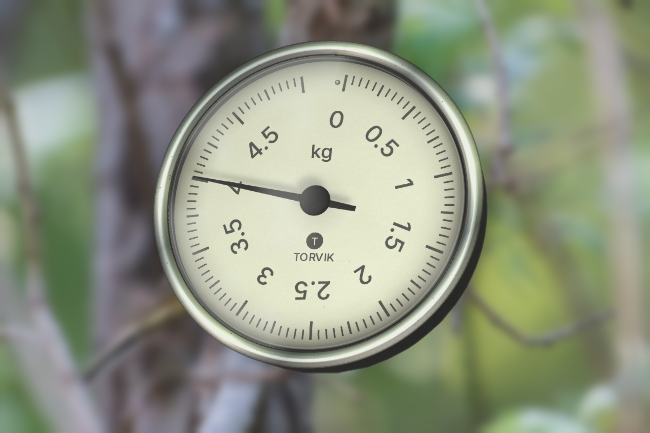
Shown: 4 kg
